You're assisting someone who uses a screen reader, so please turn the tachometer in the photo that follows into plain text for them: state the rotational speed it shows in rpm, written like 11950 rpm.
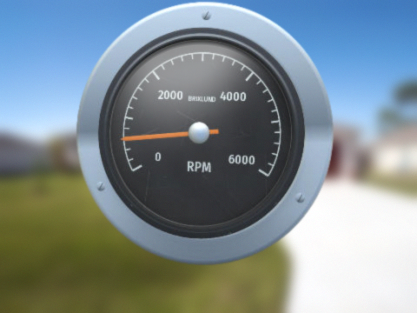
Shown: 600 rpm
